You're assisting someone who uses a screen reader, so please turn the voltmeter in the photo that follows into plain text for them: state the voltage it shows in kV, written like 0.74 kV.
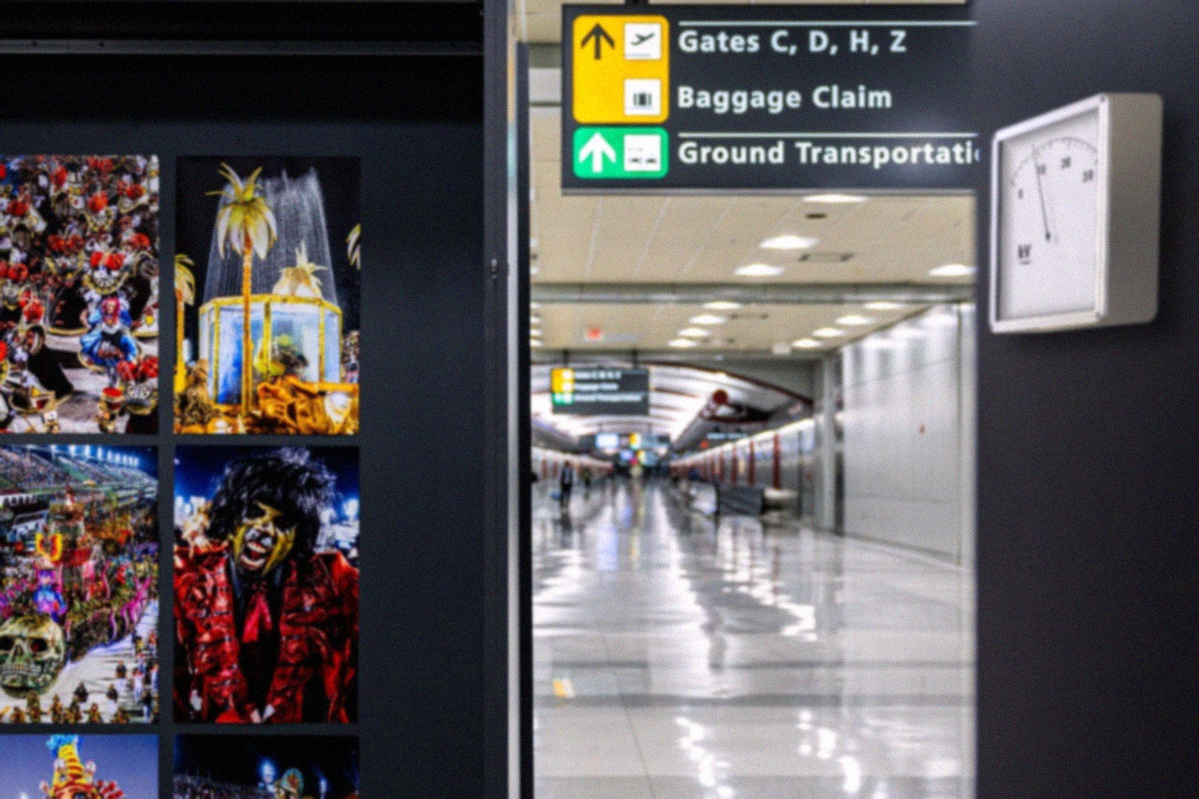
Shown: 10 kV
